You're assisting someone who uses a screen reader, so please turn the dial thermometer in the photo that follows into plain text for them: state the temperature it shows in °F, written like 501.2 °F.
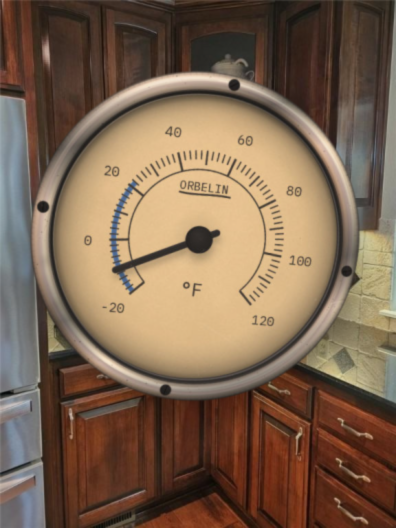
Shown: -10 °F
